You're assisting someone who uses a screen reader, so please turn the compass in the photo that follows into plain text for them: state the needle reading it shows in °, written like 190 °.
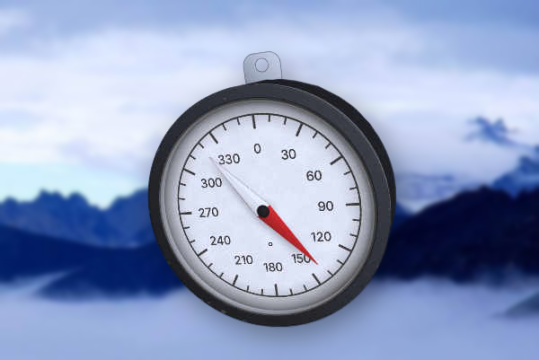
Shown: 140 °
